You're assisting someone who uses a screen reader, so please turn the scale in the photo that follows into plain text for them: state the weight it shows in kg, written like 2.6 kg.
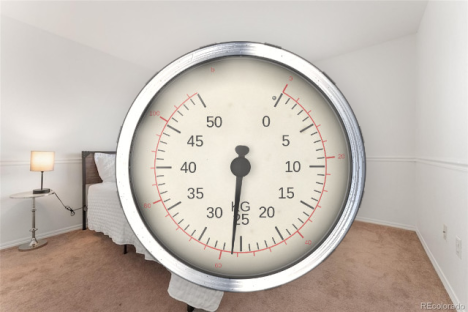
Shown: 26 kg
